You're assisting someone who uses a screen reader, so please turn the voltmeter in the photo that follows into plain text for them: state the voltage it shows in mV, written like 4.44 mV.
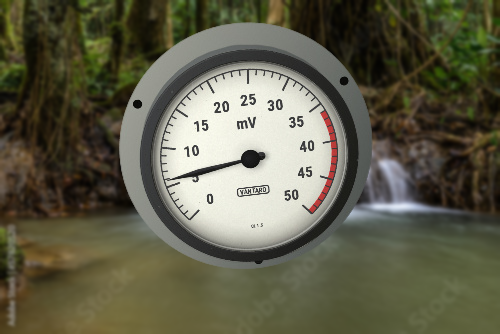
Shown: 6 mV
